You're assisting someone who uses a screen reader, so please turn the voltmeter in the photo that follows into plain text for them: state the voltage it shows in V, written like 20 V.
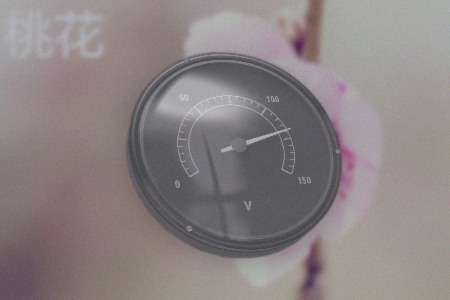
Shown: 120 V
